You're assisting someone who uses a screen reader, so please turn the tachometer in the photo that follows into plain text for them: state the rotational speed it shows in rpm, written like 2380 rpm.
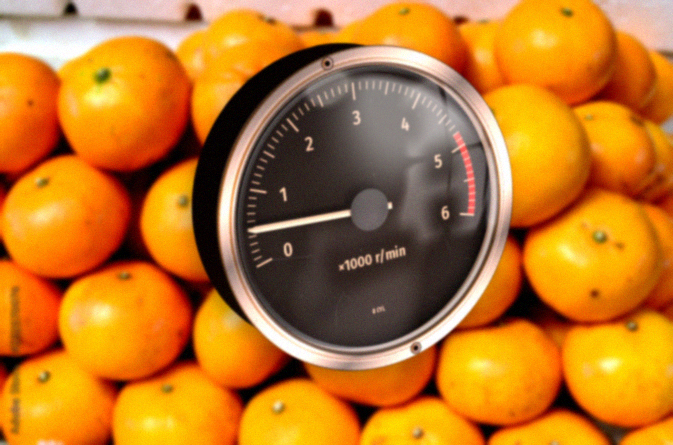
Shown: 500 rpm
